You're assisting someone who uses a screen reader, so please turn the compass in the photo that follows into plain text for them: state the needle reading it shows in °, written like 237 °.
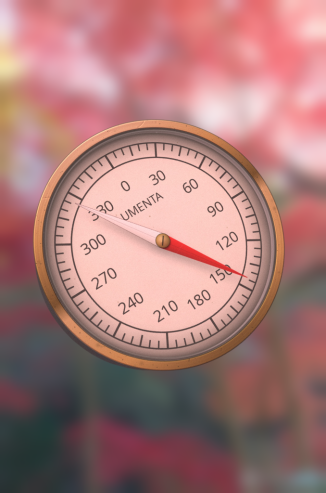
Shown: 145 °
